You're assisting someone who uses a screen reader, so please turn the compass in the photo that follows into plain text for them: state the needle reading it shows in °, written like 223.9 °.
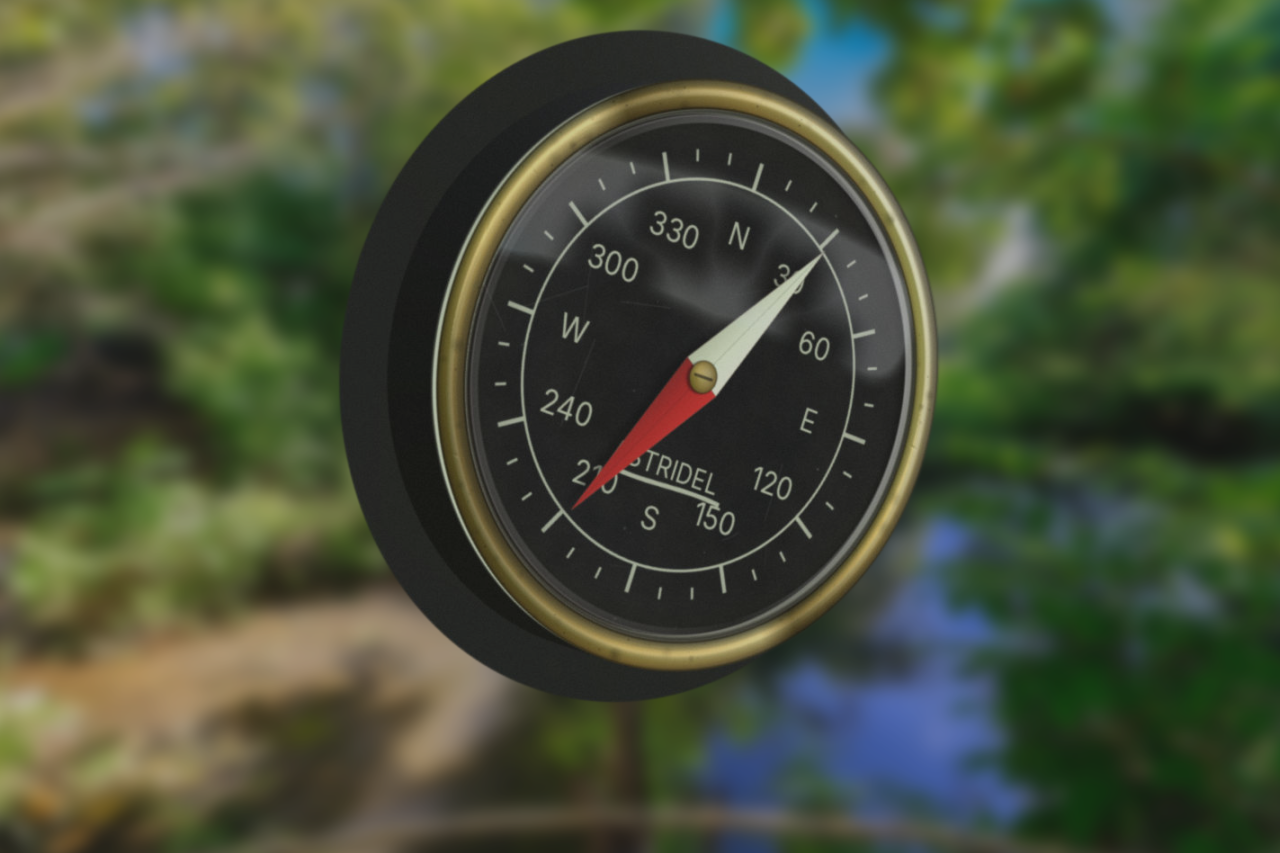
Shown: 210 °
